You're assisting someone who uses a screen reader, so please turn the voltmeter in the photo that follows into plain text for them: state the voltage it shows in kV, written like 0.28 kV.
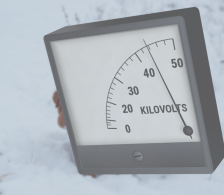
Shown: 44 kV
